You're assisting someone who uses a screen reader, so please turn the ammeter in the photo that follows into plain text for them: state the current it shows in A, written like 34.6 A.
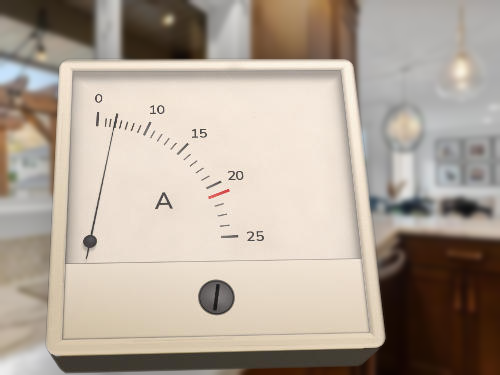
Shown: 5 A
